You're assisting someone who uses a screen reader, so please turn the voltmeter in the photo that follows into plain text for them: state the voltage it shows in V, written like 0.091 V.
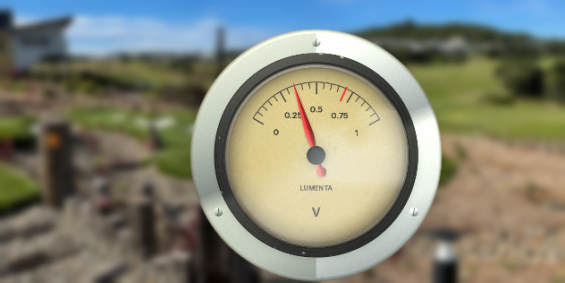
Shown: 0.35 V
